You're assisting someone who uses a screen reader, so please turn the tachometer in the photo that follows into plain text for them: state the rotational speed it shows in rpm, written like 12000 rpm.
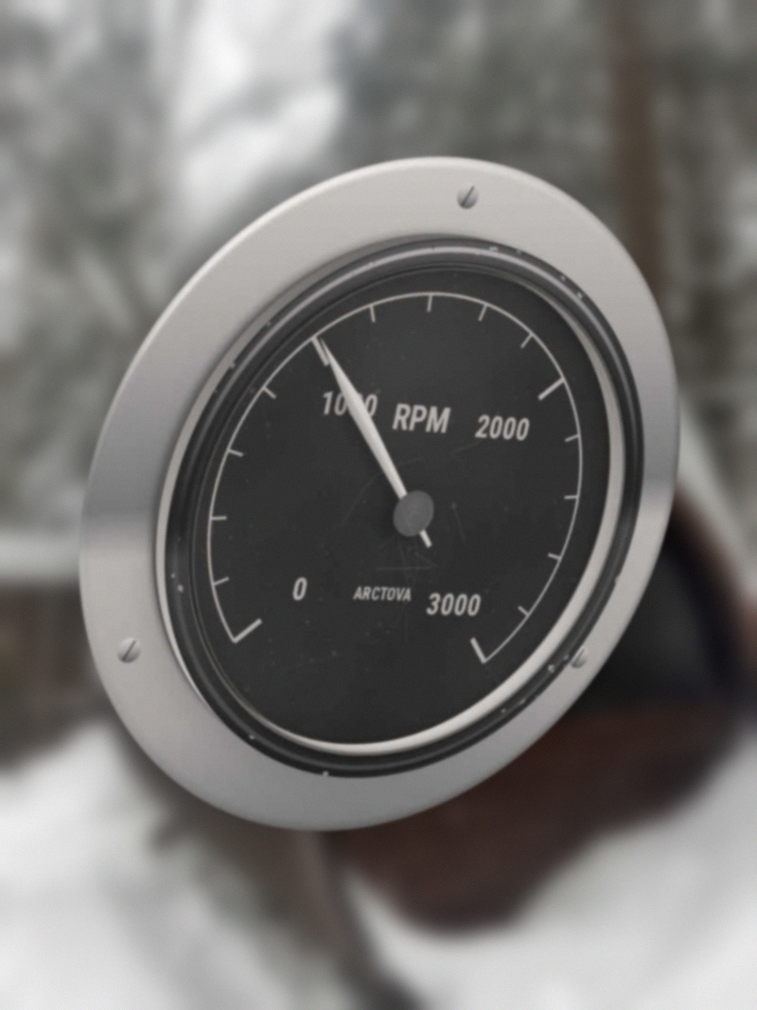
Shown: 1000 rpm
